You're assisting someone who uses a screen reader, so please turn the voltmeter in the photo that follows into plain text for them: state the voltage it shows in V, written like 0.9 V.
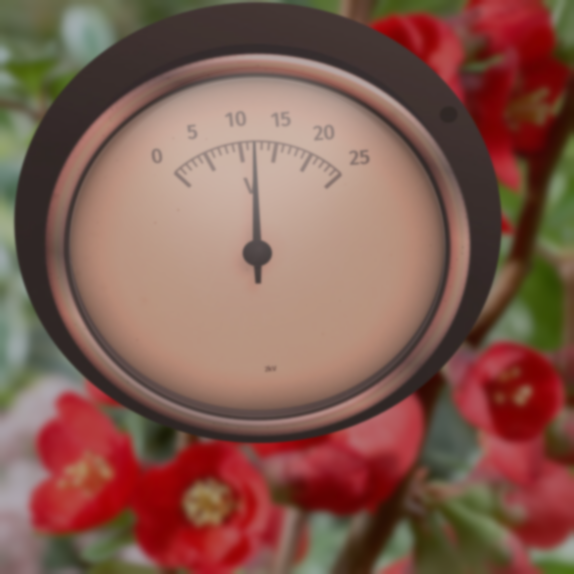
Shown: 12 V
